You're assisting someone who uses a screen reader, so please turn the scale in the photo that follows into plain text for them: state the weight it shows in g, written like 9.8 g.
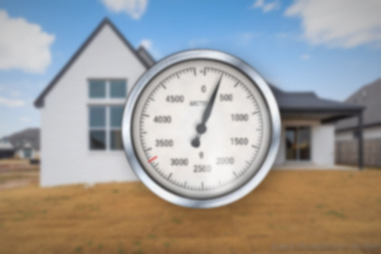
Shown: 250 g
